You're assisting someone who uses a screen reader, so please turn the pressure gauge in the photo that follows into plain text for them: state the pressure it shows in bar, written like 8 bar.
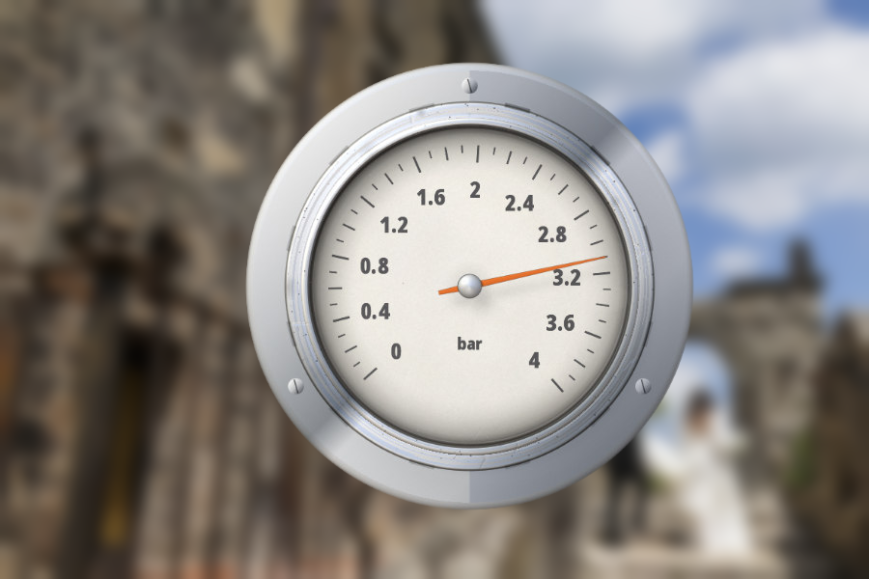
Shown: 3.1 bar
